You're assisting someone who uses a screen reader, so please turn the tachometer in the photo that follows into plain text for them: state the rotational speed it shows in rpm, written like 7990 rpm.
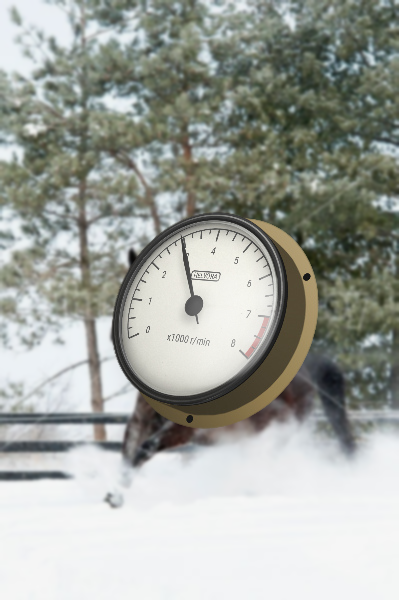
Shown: 3000 rpm
